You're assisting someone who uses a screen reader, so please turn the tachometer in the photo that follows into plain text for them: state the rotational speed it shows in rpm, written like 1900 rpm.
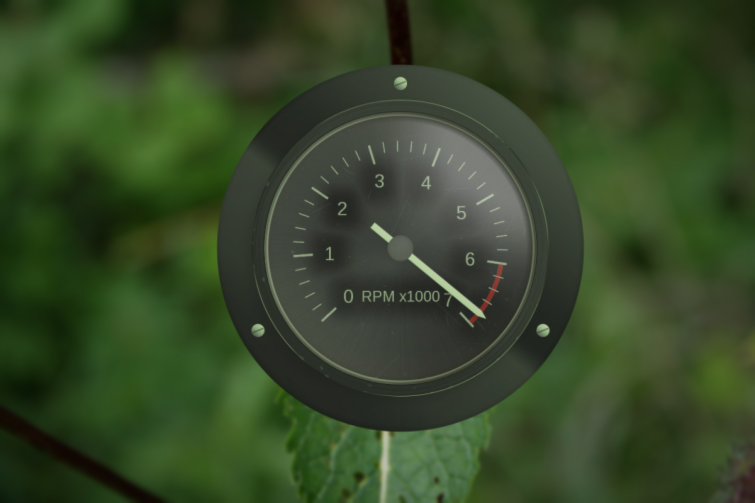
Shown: 6800 rpm
